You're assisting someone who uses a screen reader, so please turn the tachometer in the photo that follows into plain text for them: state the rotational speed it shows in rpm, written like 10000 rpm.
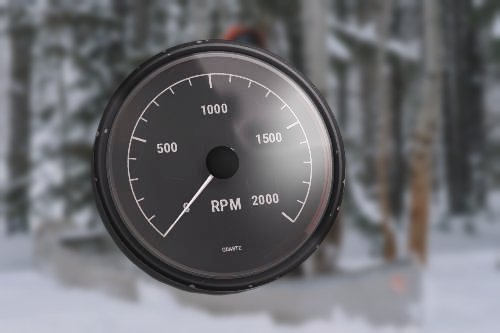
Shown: 0 rpm
